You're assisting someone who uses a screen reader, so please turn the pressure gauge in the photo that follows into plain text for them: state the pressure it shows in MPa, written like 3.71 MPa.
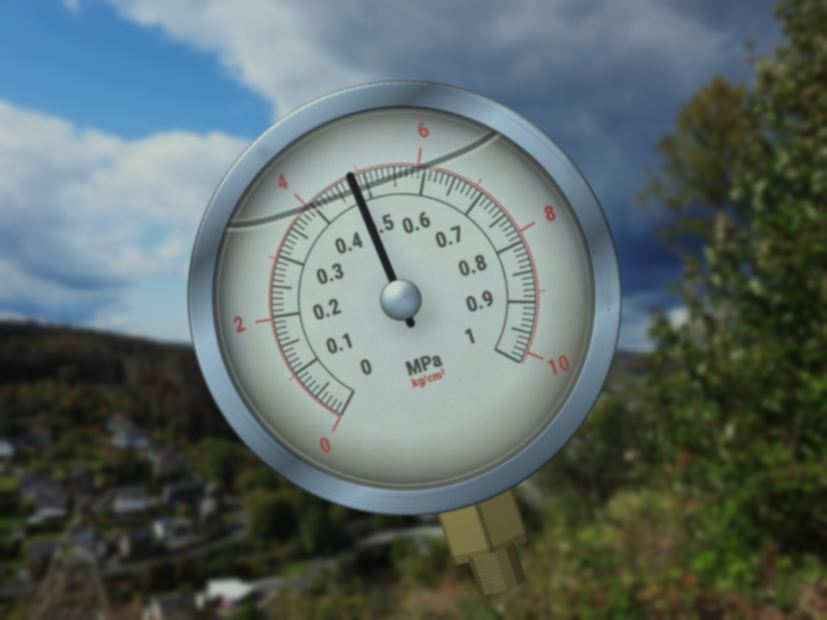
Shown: 0.48 MPa
